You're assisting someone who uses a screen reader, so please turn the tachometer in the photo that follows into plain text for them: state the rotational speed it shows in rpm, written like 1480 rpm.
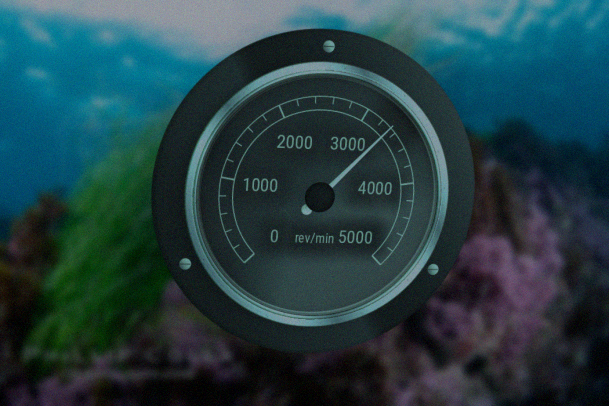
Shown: 3300 rpm
